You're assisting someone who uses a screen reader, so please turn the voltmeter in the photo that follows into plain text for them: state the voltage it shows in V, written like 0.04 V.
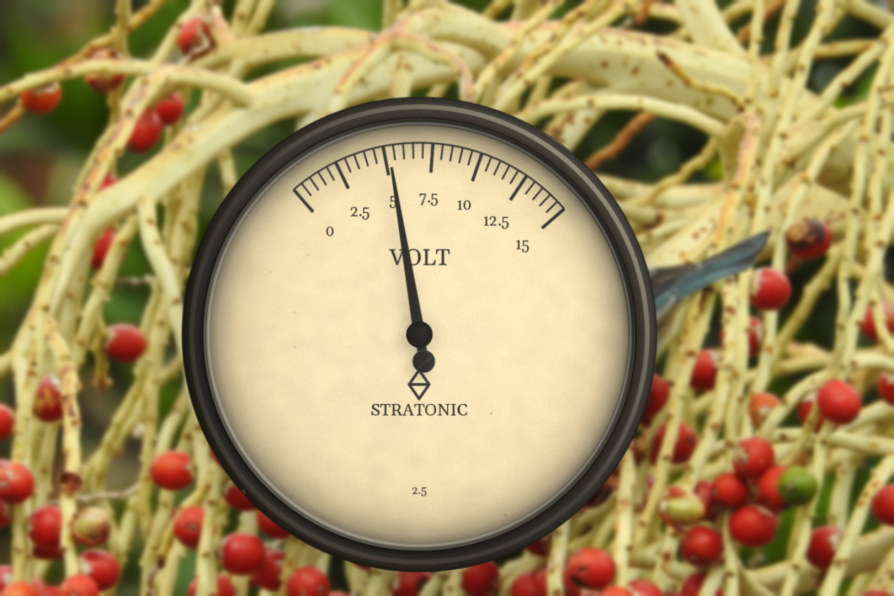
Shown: 5.25 V
